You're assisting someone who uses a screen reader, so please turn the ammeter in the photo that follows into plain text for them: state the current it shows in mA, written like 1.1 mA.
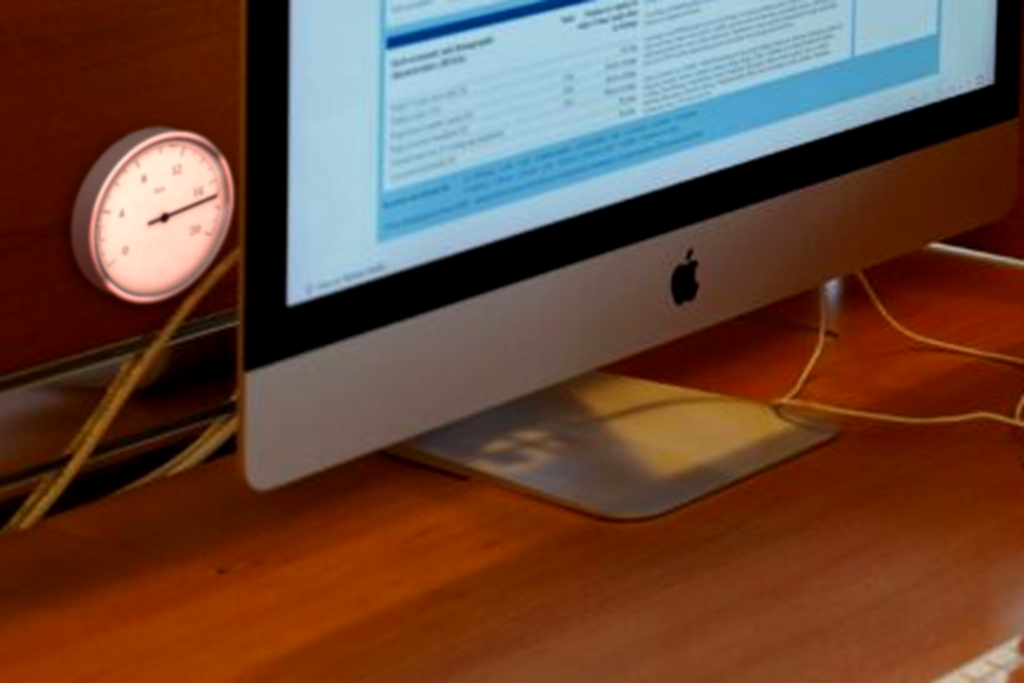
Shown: 17 mA
